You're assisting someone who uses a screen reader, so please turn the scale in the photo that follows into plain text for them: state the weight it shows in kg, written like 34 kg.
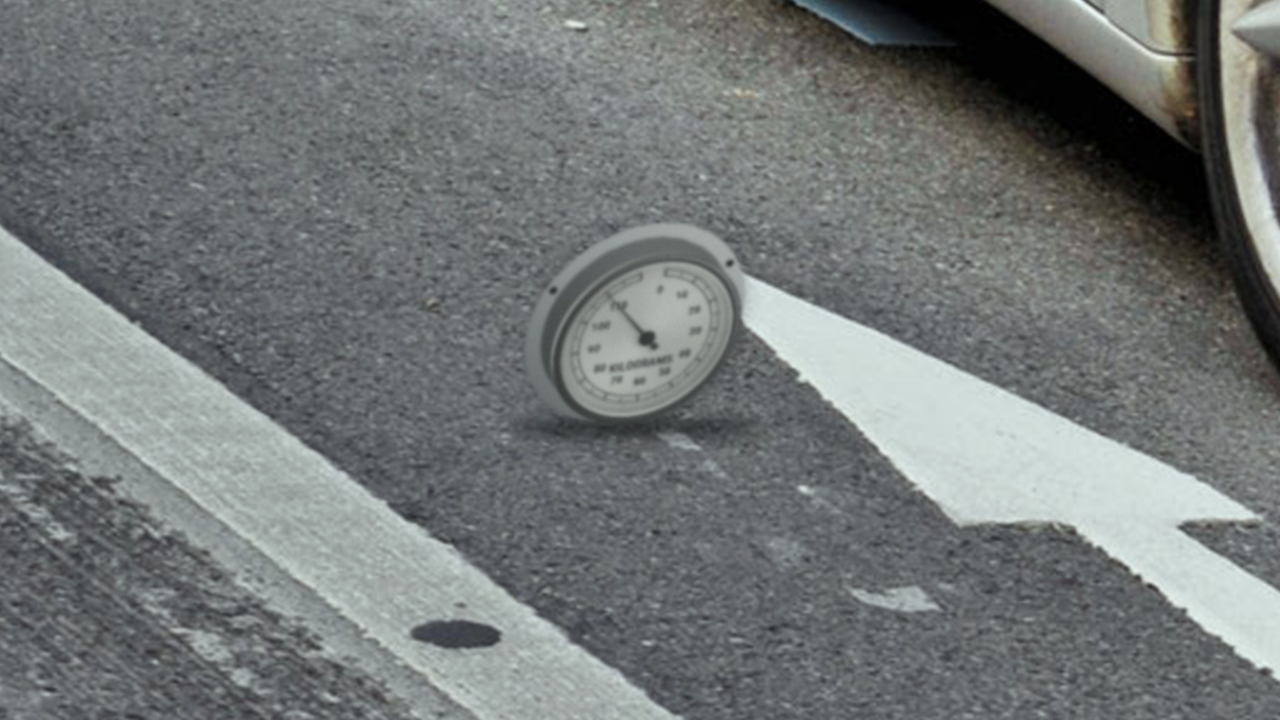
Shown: 110 kg
